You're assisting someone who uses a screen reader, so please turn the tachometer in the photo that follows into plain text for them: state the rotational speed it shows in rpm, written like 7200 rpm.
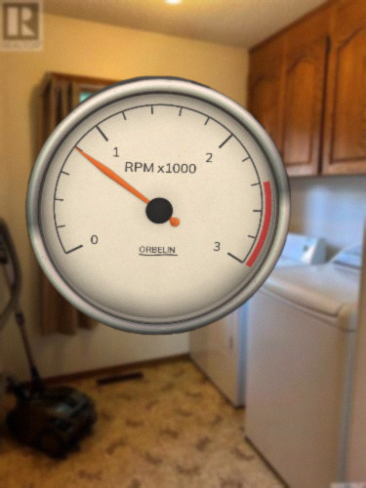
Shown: 800 rpm
